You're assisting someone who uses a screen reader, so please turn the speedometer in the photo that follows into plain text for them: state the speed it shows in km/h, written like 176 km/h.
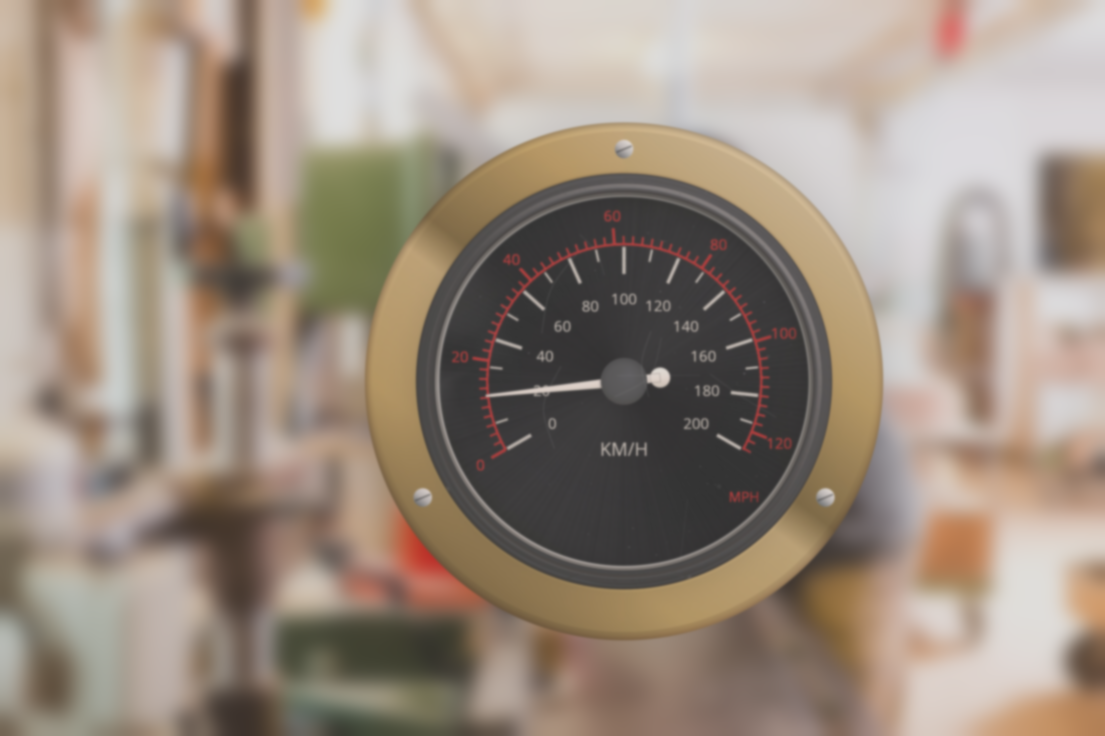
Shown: 20 km/h
